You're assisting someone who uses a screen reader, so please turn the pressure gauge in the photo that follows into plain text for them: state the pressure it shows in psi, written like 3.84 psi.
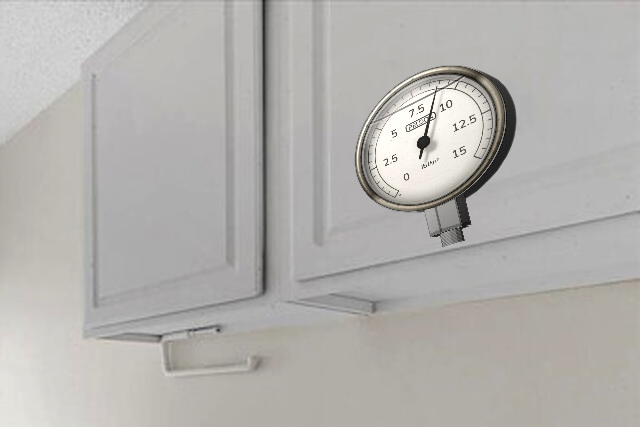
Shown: 9 psi
